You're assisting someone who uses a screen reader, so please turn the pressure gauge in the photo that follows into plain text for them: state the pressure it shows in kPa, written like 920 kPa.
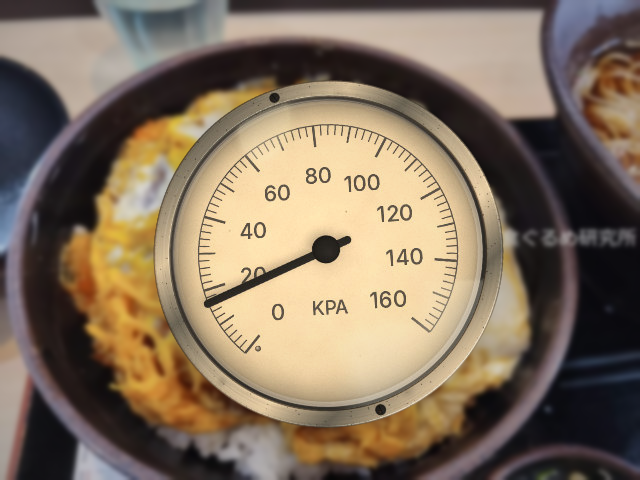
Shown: 16 kPa
